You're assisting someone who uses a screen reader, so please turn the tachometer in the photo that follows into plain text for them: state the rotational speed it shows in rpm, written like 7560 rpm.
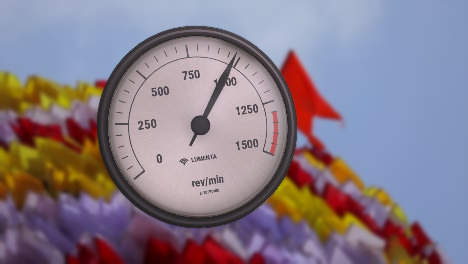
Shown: 975 rpm
